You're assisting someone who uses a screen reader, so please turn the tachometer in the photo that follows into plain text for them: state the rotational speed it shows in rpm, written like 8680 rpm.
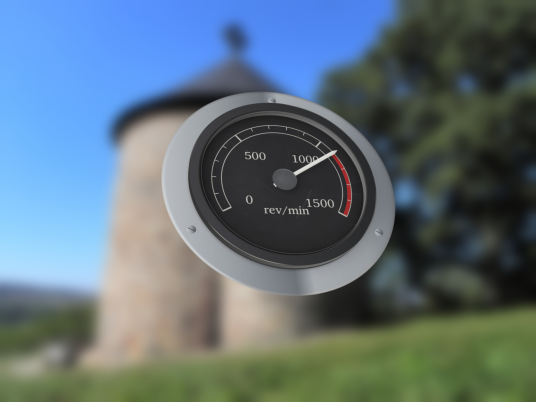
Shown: 1100 rpm
